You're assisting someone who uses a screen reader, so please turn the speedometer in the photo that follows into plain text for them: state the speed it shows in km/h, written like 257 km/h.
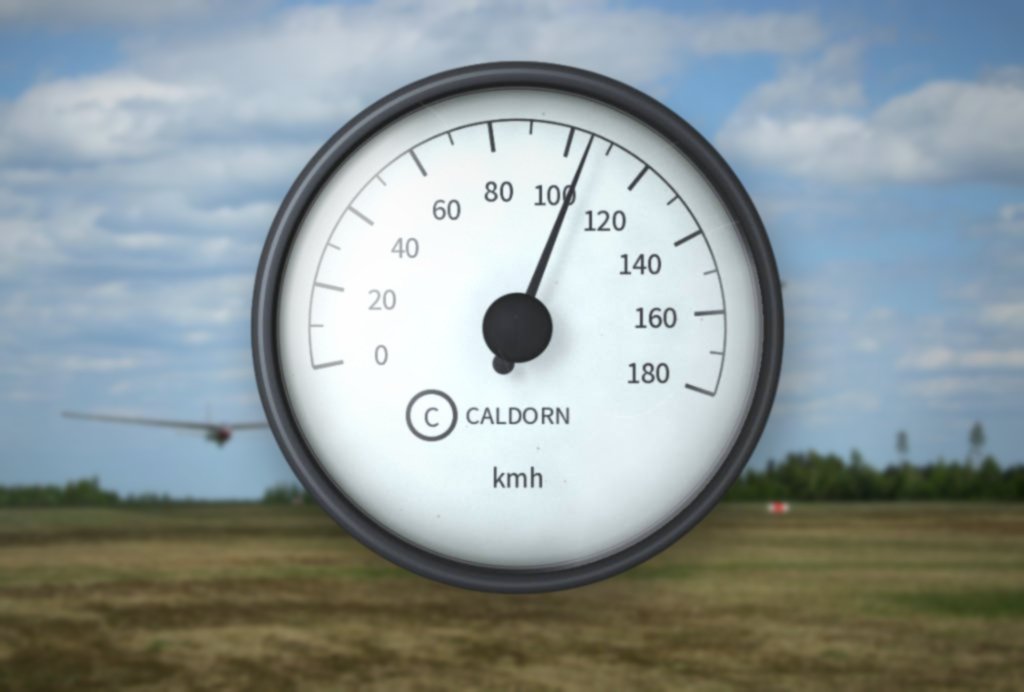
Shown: 105 km/h
